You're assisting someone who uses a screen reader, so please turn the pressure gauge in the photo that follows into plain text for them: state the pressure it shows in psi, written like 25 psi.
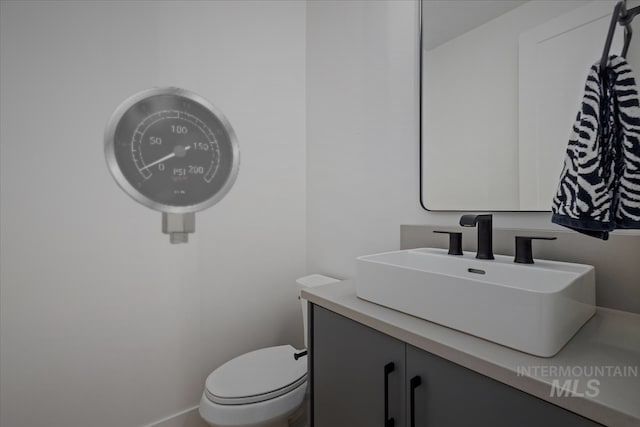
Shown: 10 psi
